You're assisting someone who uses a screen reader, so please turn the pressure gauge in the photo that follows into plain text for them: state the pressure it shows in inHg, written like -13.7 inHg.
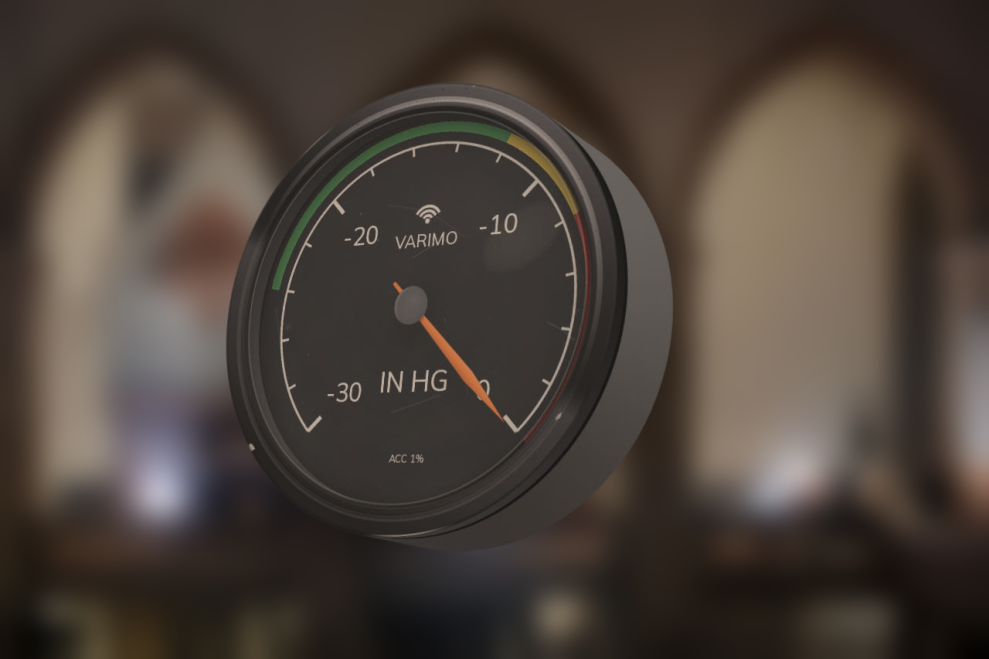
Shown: 0 inHg
